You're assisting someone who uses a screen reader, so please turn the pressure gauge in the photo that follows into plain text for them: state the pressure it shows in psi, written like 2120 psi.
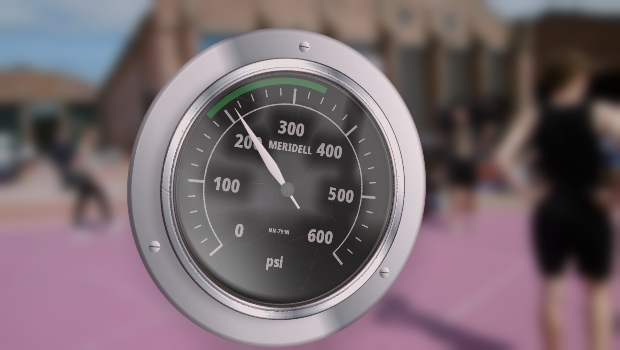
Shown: 210 psi
